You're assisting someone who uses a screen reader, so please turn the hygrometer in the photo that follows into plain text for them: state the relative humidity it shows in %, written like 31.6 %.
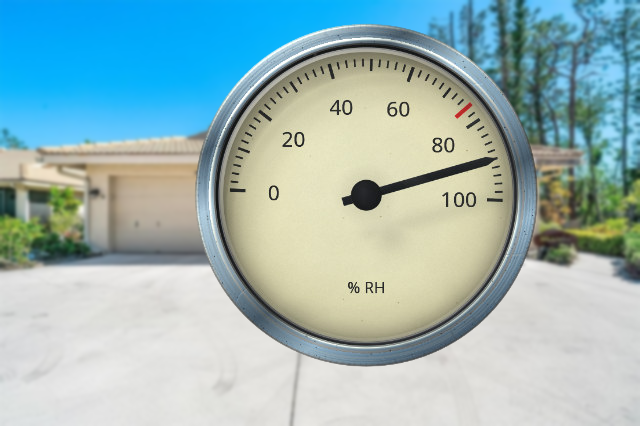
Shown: 90 %
